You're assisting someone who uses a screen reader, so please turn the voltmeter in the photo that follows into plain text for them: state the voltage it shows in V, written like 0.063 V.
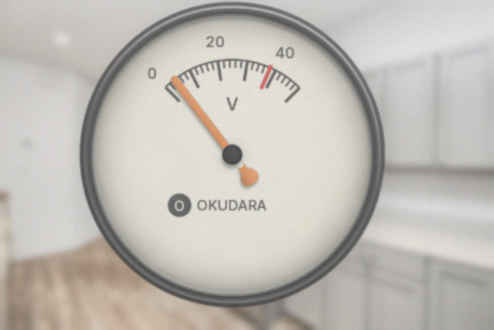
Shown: 4 V
